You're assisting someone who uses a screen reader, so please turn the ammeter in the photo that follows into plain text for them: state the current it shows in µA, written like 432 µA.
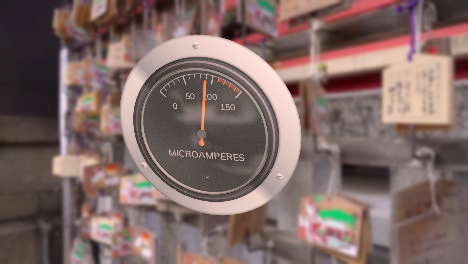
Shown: 90 µA
